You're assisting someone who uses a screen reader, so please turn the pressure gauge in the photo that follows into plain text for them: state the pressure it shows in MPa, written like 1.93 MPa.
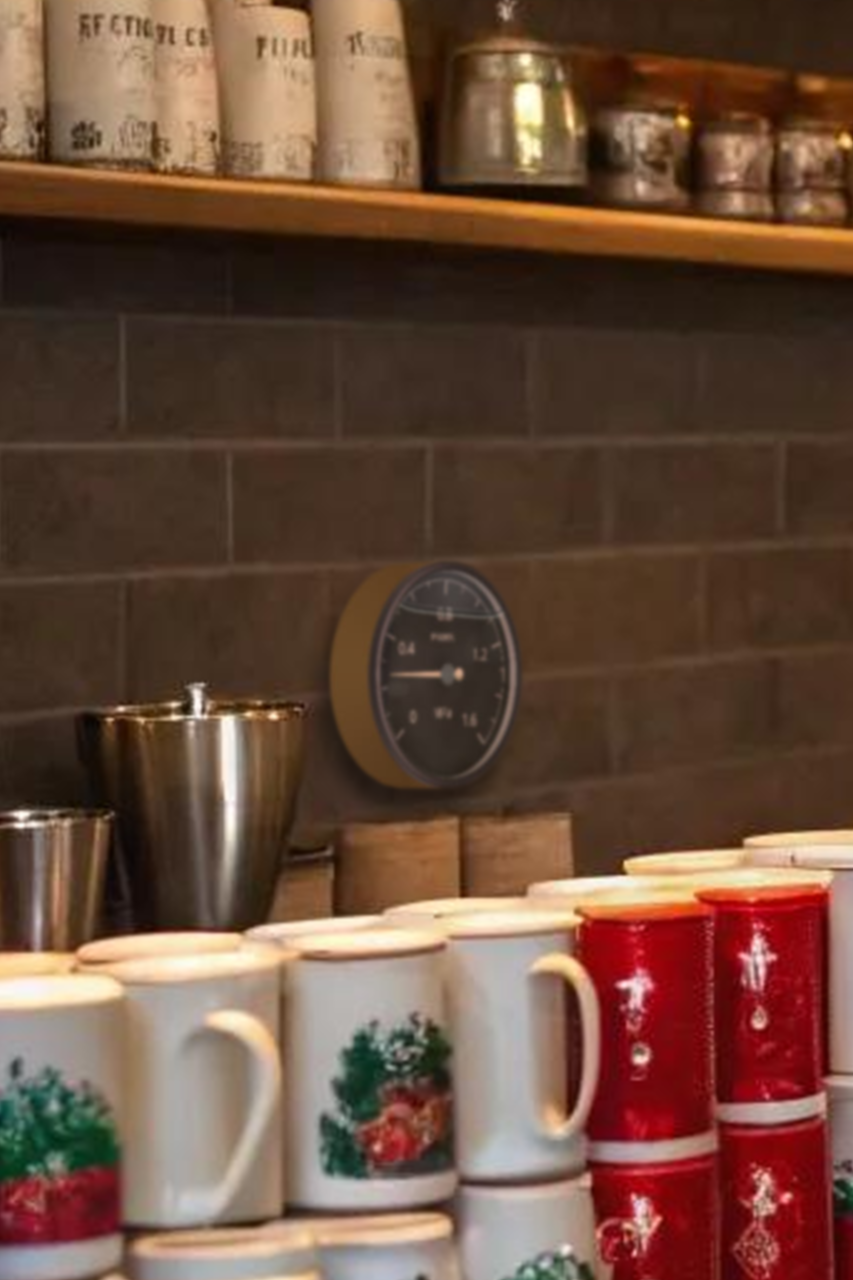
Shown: 0.25 MPa
